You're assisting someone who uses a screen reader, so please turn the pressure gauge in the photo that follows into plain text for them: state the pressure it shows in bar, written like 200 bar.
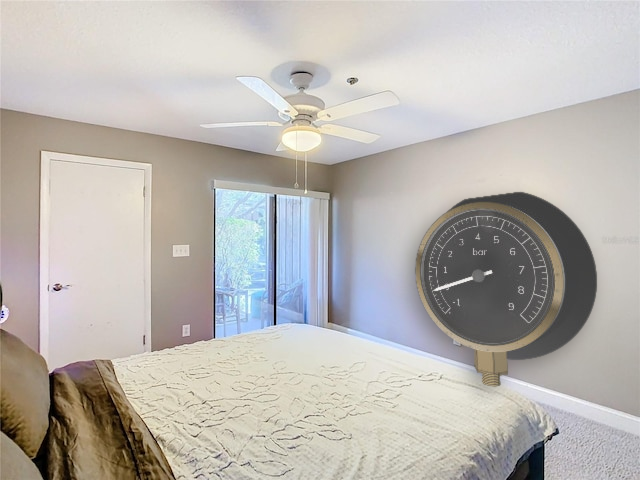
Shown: 0 bar
